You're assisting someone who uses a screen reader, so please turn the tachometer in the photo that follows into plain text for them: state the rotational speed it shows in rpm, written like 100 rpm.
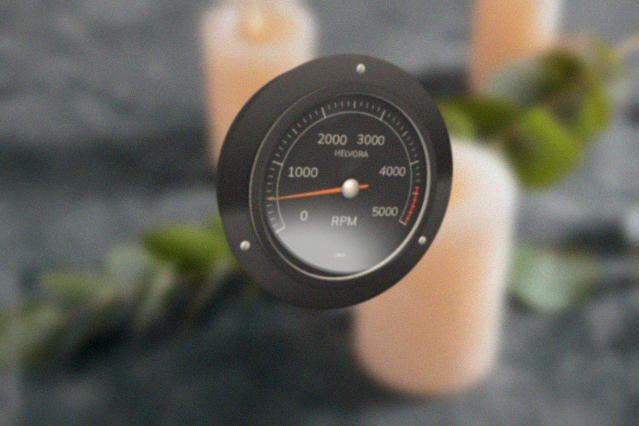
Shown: 500 rpm
